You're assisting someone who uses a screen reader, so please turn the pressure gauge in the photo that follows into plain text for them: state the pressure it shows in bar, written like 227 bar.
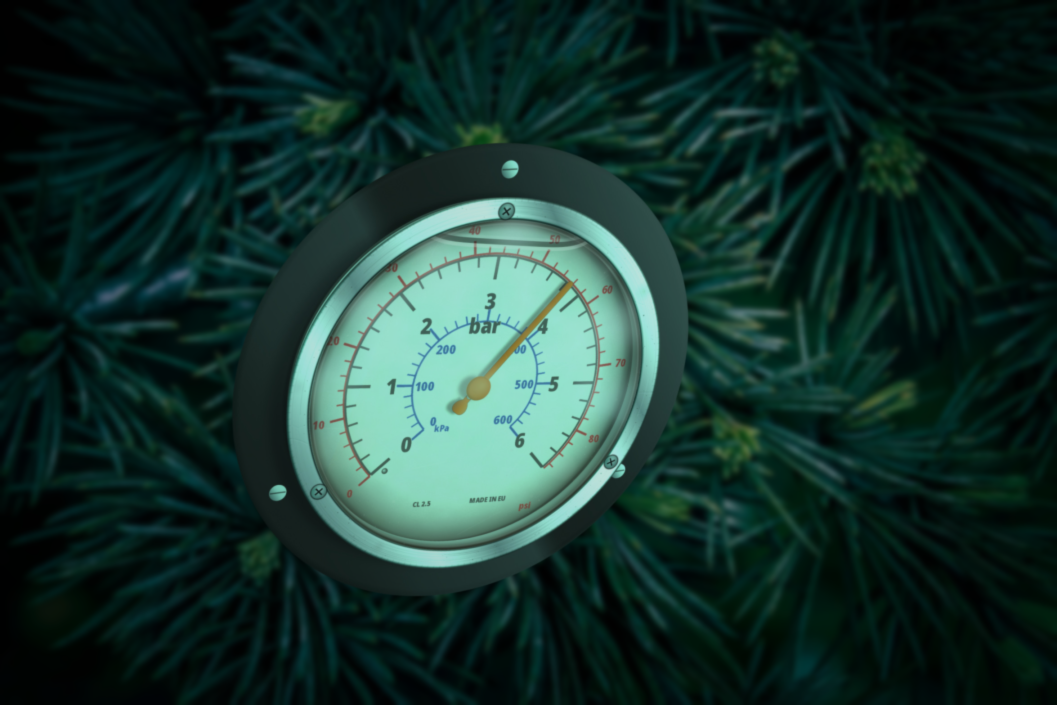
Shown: 3.8 bar
